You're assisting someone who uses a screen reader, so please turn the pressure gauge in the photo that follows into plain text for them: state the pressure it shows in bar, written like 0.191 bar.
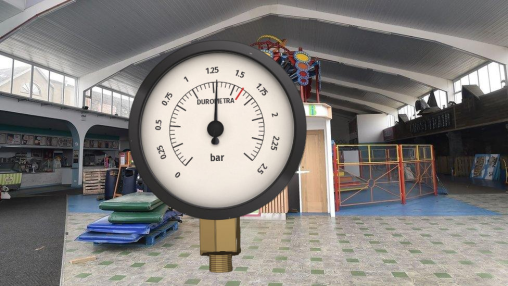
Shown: 1.3 bar
